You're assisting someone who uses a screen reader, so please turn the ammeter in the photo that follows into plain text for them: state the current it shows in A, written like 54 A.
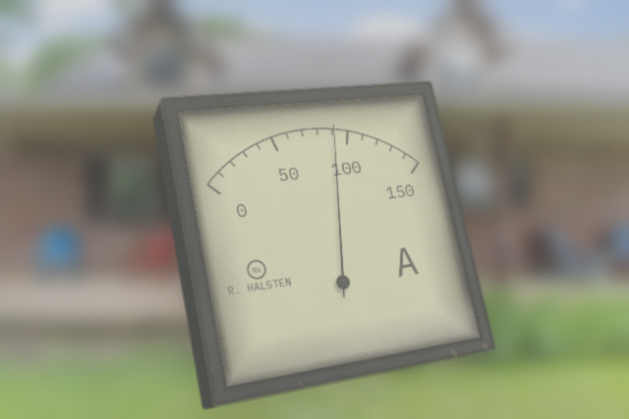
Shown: 90 A
